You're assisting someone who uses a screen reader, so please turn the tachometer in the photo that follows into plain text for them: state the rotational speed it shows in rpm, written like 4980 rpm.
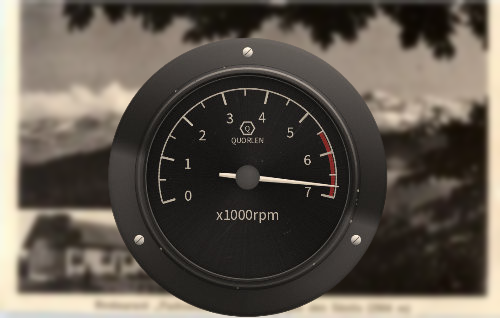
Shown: 6750 rpm
